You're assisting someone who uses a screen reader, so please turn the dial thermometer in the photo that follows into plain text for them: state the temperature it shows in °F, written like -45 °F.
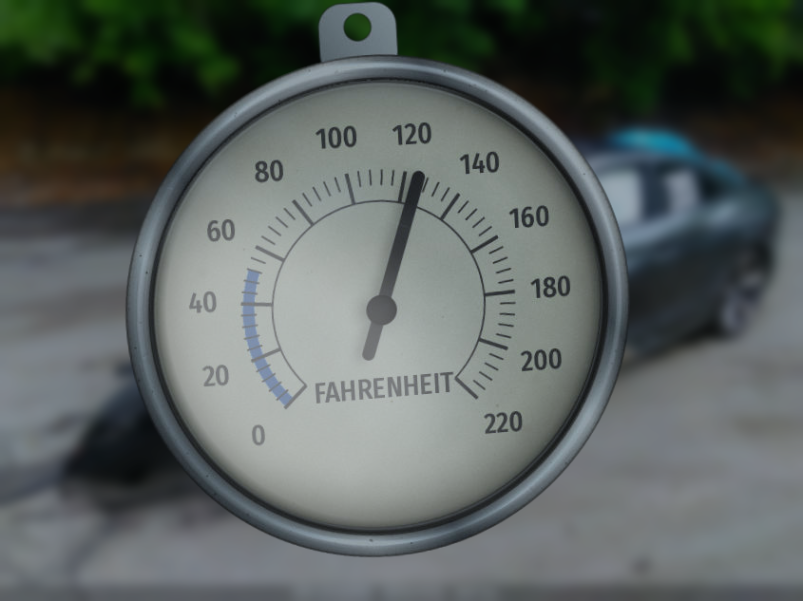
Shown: 124 °F
